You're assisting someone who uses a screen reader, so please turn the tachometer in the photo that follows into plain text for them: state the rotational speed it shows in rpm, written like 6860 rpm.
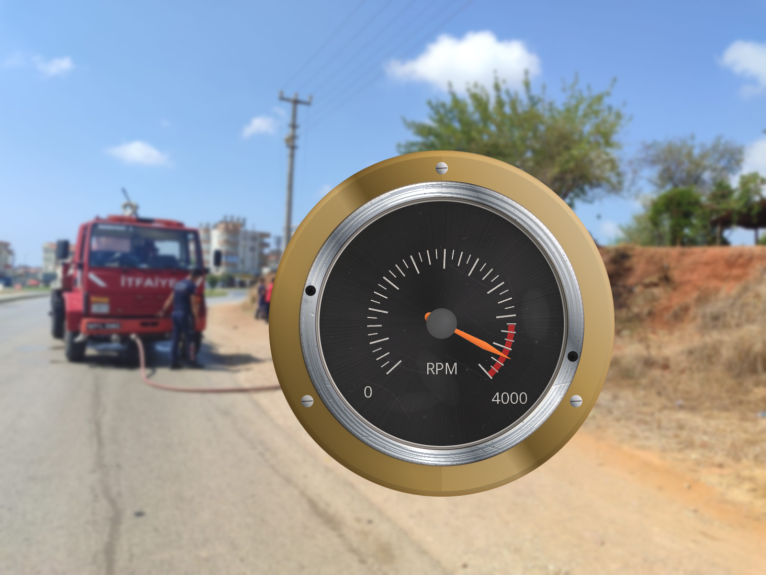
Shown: 3700 rpm
